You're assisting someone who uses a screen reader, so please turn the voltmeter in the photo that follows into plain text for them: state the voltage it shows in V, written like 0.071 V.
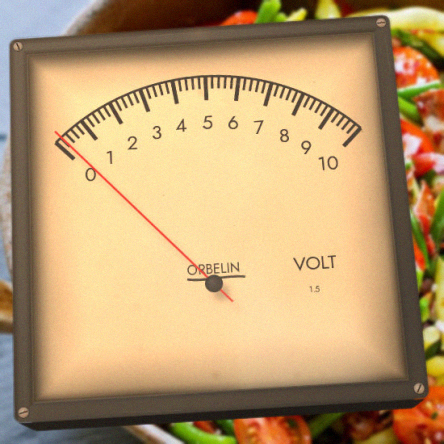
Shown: 0.2 V
